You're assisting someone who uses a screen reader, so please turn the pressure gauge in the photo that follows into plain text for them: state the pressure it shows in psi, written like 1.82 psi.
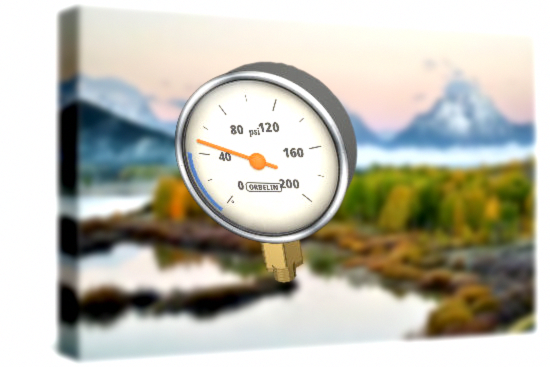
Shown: 50 psi
